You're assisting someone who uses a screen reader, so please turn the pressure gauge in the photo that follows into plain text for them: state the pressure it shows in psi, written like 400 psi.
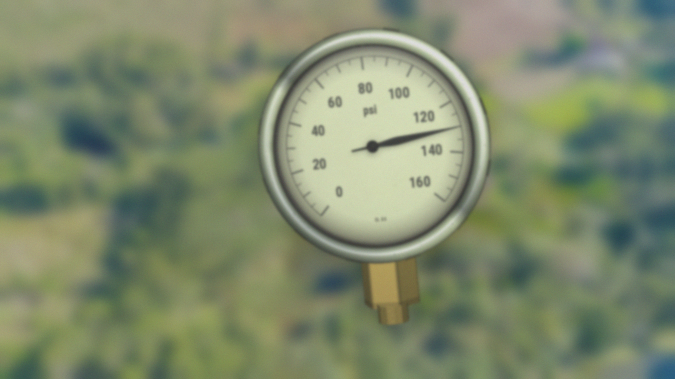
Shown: 130 psi
